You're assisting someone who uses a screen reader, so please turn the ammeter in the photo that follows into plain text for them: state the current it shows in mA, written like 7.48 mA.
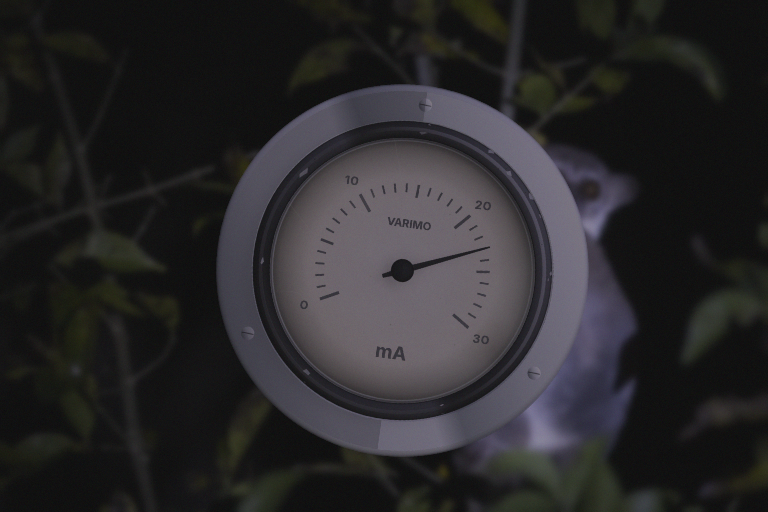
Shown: 23 mA
